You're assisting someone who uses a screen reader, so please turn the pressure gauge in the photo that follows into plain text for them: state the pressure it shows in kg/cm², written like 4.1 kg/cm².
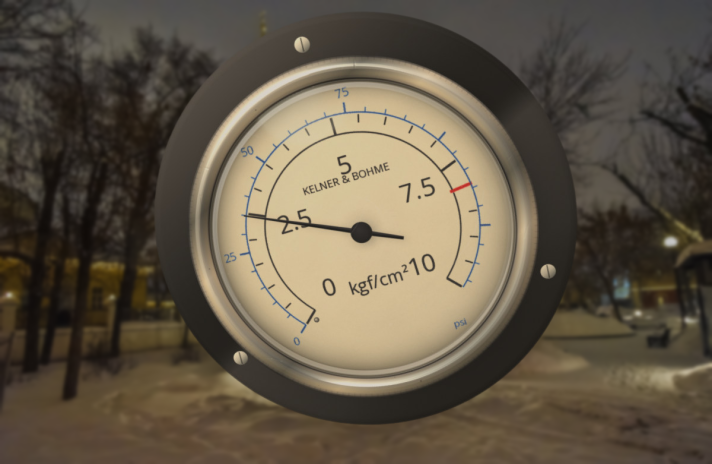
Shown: 2.5 kg/cm²
